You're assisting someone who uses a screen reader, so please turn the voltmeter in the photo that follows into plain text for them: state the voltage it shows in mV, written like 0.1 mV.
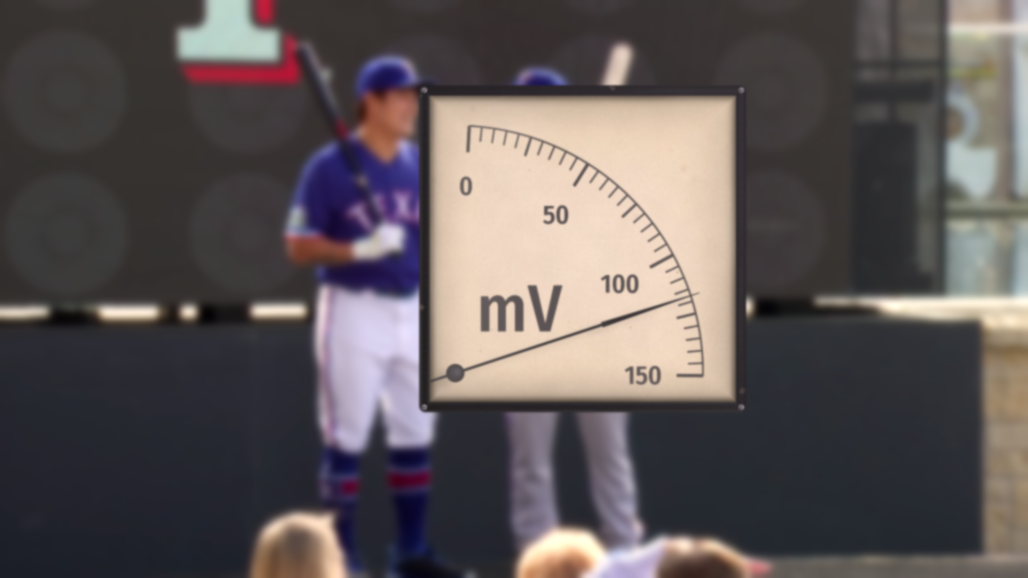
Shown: 117.5 mV
